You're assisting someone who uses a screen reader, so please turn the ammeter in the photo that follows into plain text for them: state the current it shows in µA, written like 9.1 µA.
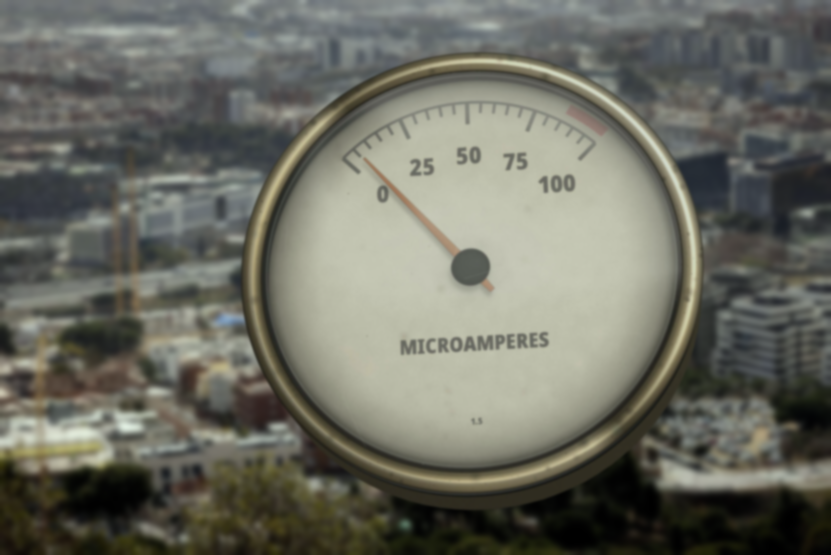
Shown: 5 µA
